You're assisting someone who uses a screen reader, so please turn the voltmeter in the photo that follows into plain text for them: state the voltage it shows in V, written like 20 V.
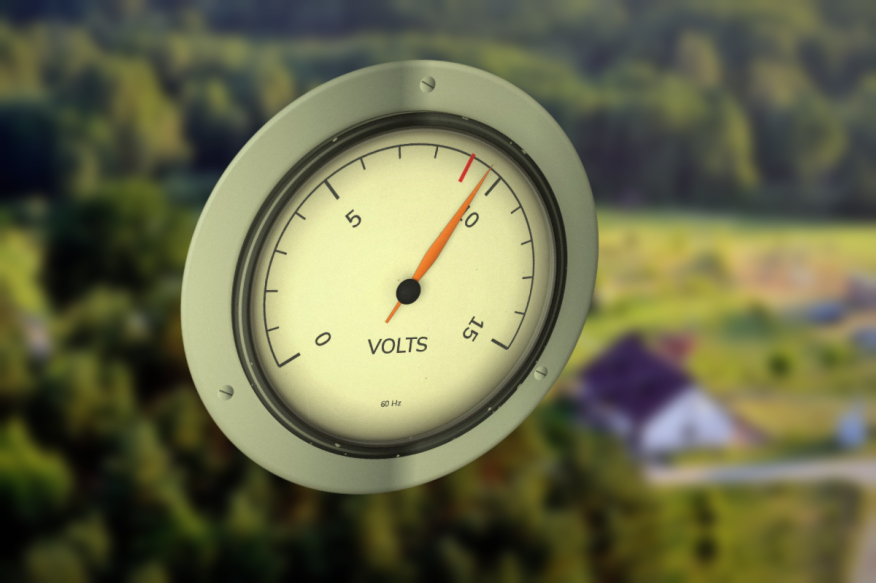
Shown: 9.5 V
